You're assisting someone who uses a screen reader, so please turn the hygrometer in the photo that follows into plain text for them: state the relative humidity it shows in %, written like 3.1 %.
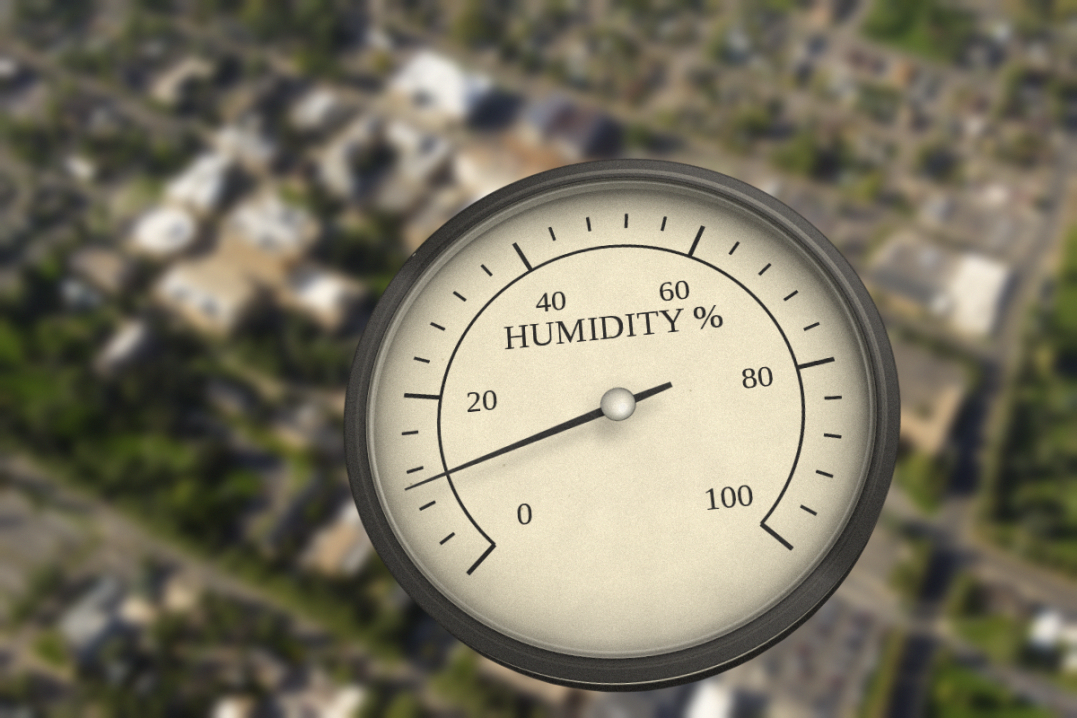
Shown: 10 %
